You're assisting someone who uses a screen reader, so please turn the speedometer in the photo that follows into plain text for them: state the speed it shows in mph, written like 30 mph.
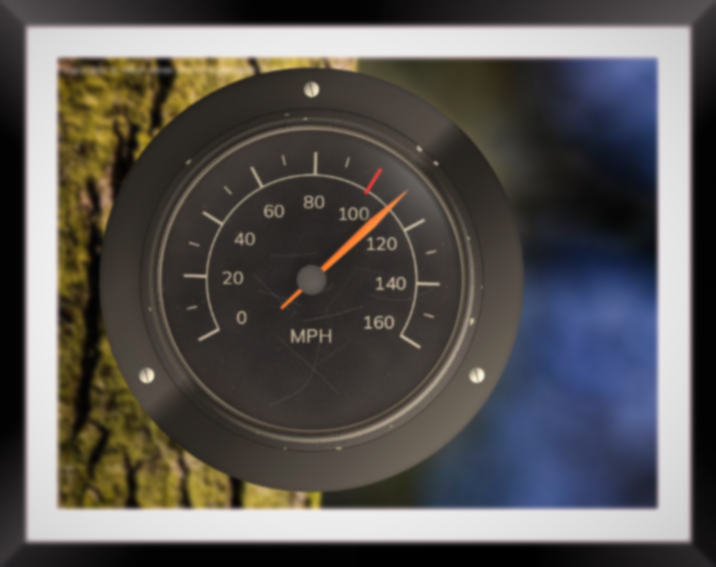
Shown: 110 mph
